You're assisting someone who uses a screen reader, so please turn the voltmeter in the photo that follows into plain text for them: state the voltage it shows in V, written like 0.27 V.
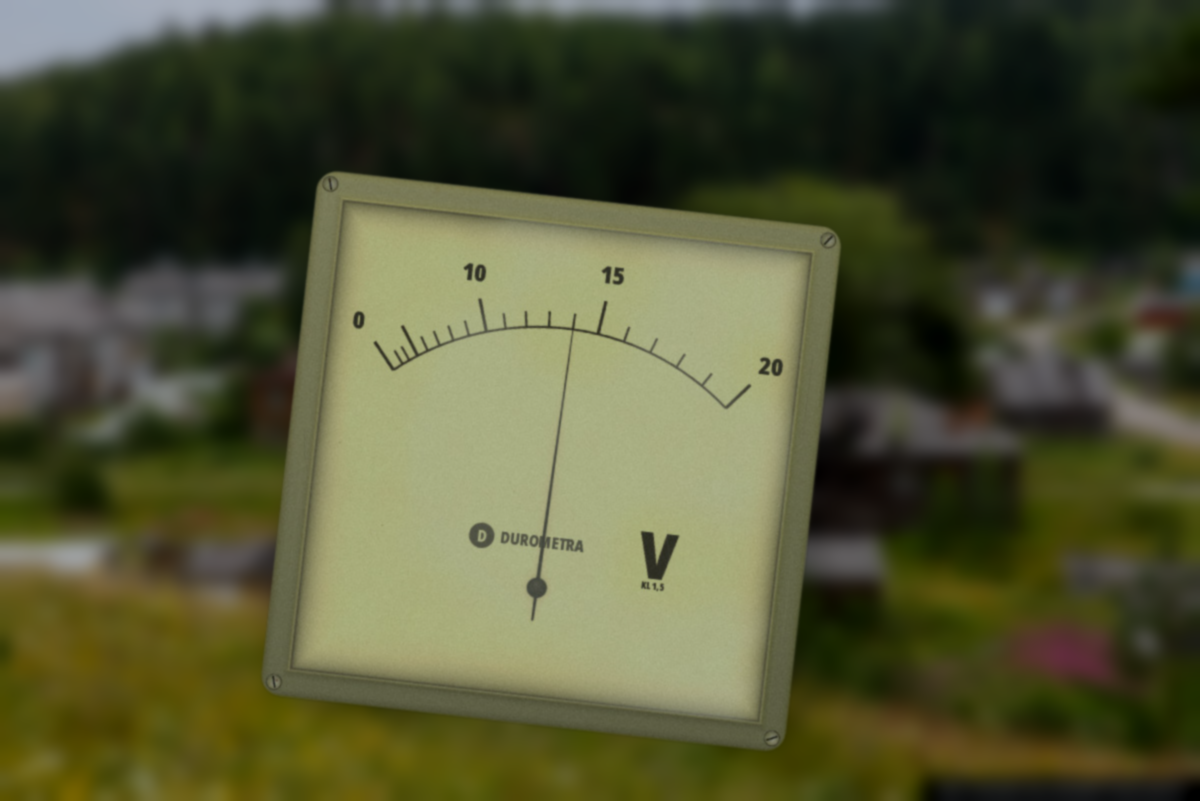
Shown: 14 V
